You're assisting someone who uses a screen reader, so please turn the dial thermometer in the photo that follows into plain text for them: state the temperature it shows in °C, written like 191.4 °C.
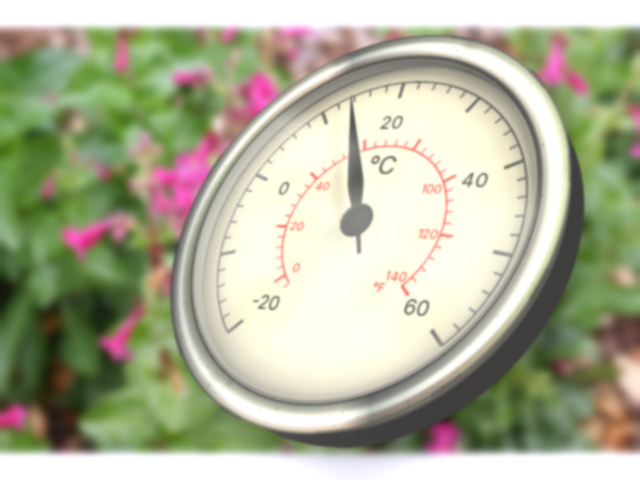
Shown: 14 °C
